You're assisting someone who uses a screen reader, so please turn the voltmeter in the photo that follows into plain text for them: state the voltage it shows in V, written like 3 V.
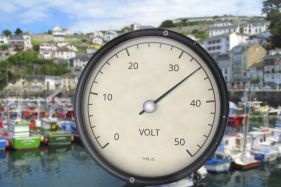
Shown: 34 V
